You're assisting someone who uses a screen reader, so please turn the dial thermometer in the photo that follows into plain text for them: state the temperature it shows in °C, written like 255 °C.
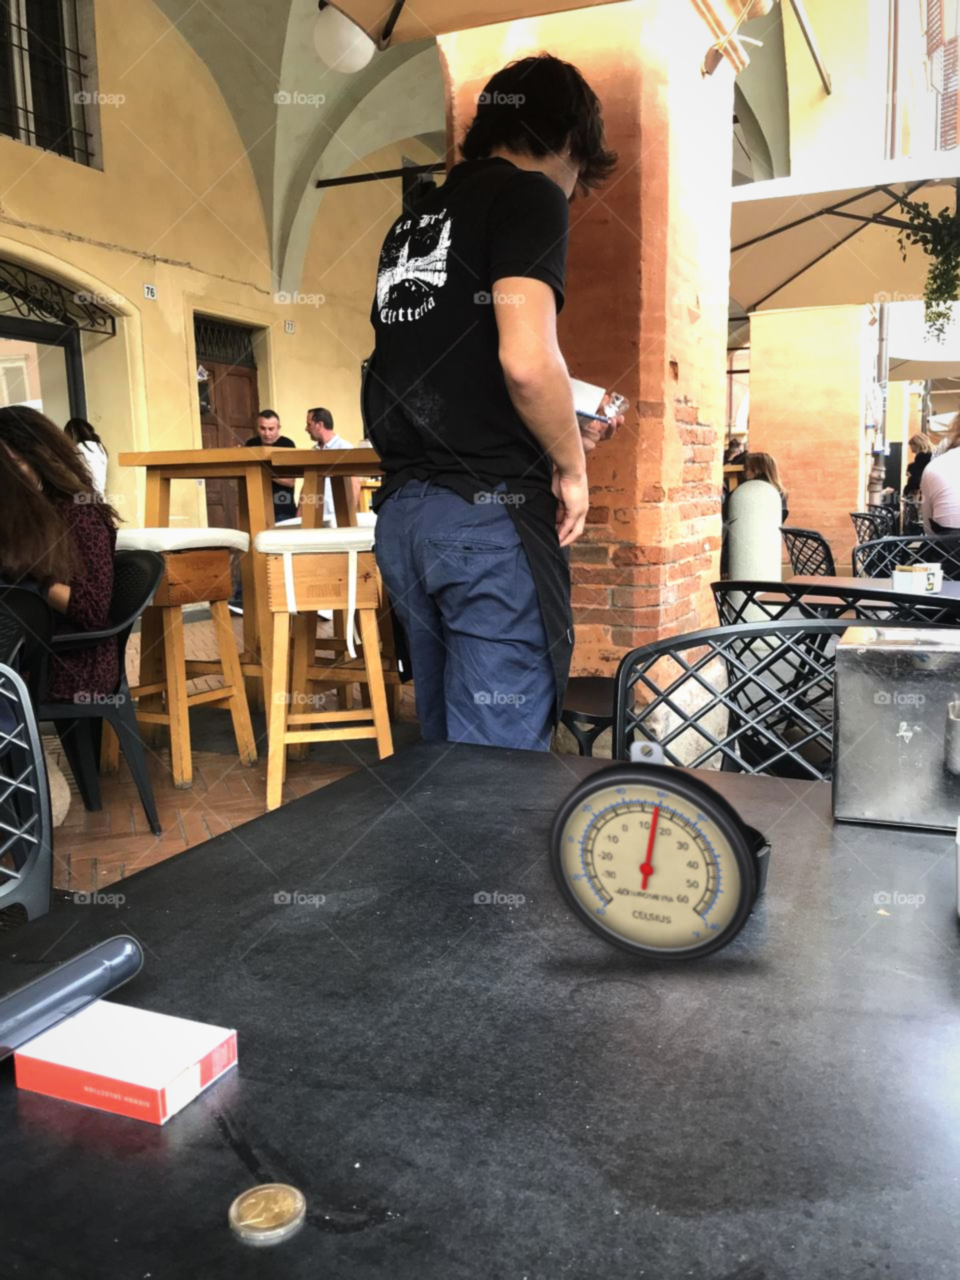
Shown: 15 °C
